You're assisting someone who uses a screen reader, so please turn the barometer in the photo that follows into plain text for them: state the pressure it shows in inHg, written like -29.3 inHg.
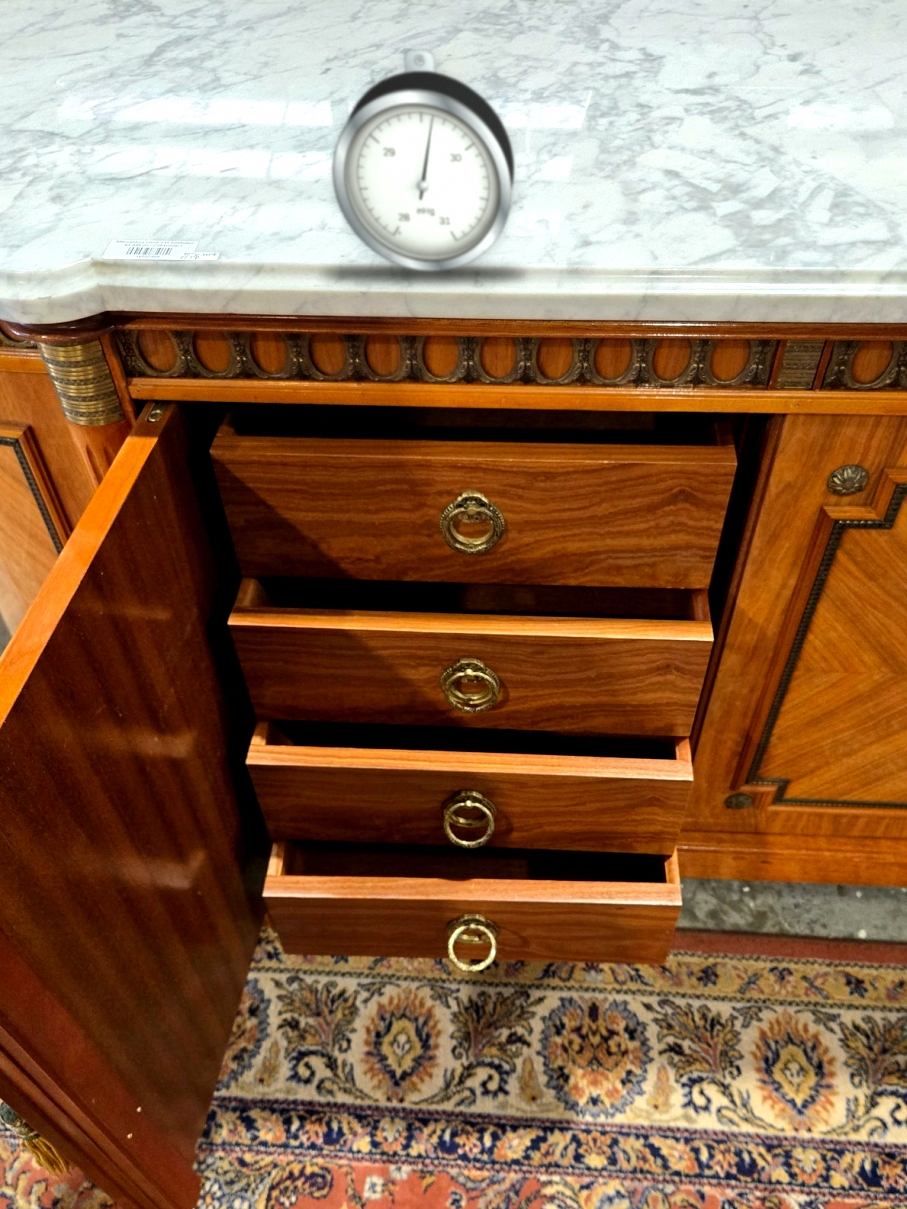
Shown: 29.6 inHg
